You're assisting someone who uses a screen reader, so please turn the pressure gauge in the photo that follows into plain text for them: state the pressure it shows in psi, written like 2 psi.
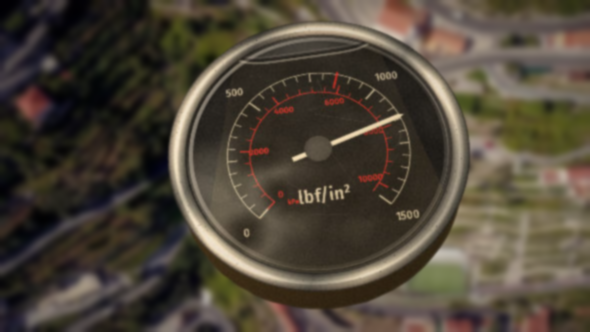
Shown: 1150 psi
